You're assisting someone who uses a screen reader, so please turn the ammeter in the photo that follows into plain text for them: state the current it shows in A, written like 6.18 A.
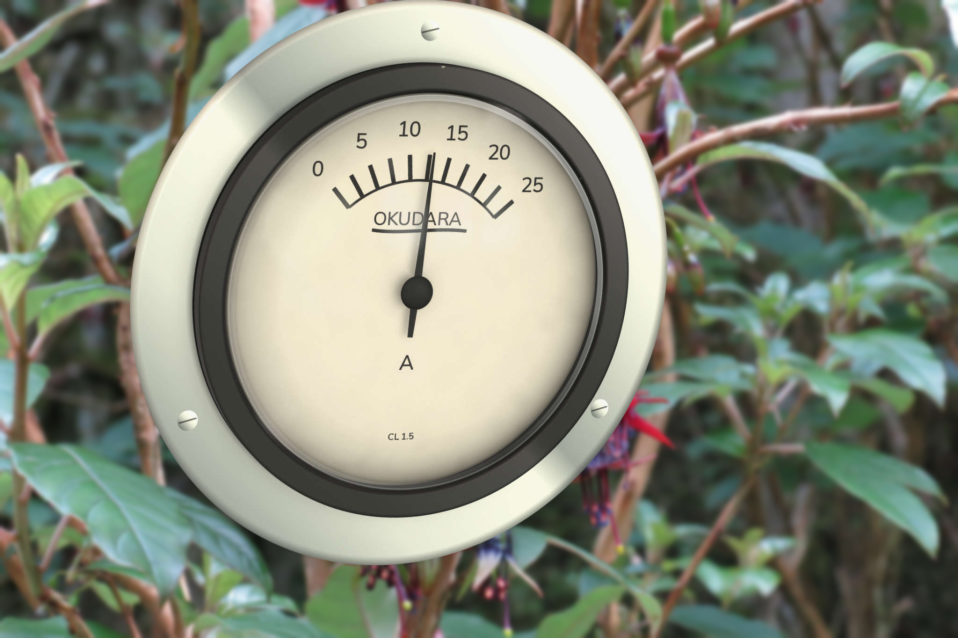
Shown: 12.5 A
